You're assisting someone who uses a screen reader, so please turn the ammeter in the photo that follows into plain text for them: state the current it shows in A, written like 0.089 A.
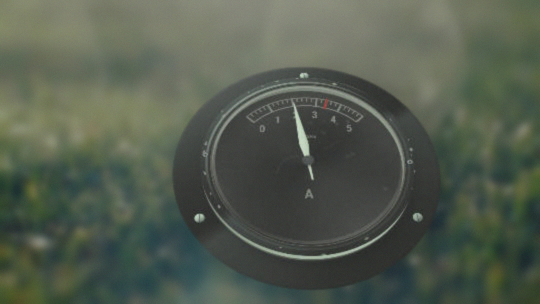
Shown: 2 A
